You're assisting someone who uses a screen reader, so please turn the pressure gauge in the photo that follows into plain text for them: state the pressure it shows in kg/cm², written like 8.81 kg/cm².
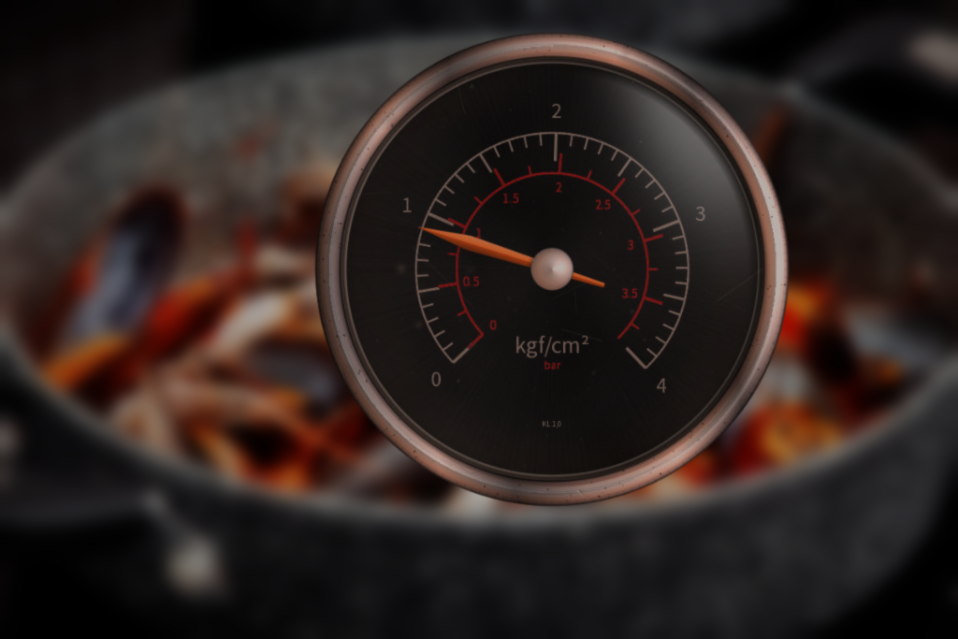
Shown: 0.9 kg/cm²
